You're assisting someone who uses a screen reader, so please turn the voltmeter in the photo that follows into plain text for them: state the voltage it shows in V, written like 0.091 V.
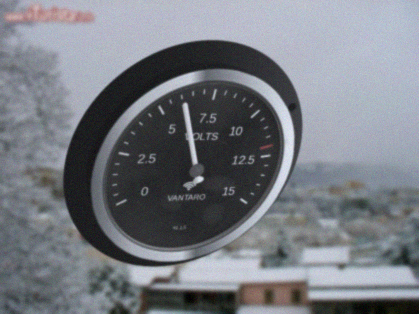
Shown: 6 V
